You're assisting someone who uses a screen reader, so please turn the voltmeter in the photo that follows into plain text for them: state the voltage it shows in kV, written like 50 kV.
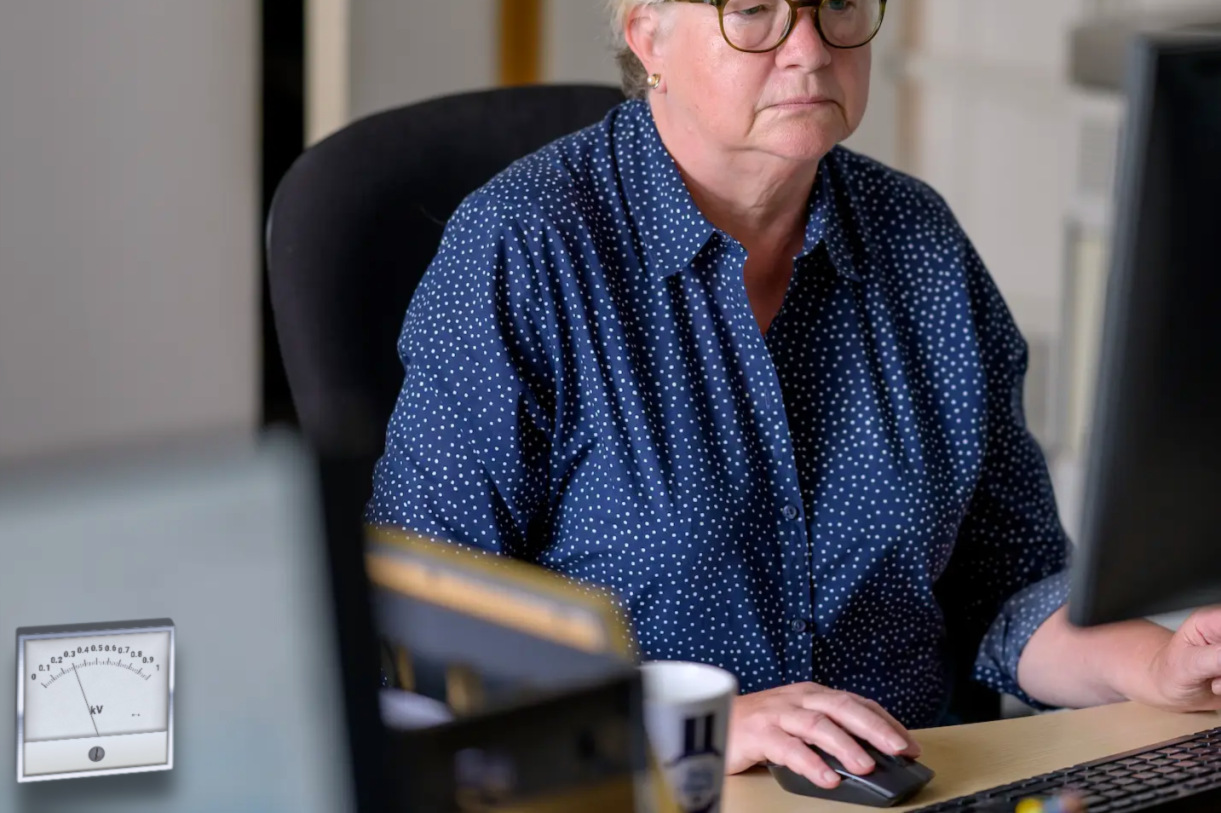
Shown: 0.3 kV
